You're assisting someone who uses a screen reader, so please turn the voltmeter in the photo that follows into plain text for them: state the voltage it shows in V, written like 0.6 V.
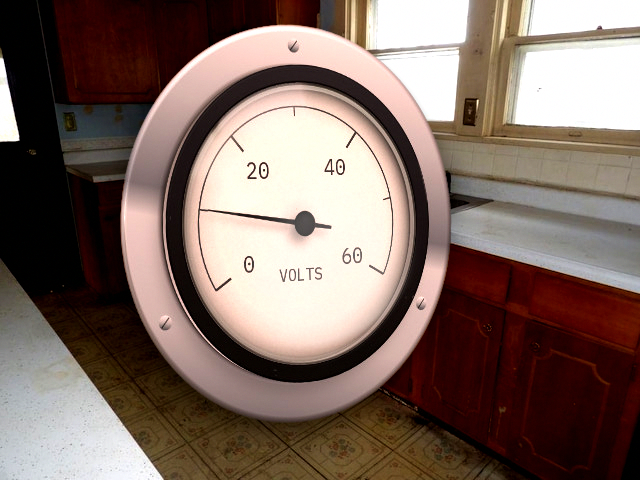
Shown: 10 V
